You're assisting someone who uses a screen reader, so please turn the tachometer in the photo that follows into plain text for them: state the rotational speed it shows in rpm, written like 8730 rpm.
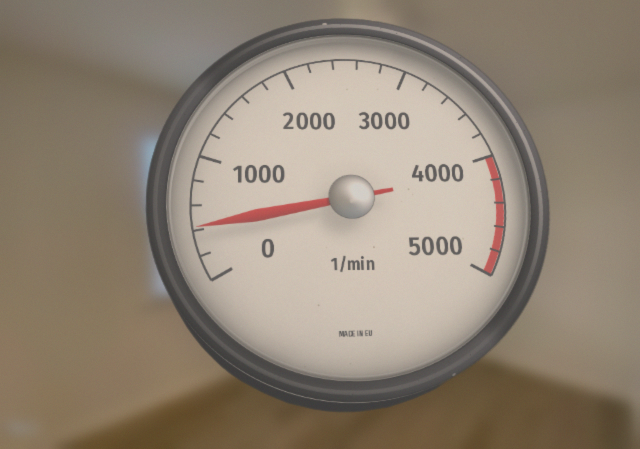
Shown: 400 rpm
